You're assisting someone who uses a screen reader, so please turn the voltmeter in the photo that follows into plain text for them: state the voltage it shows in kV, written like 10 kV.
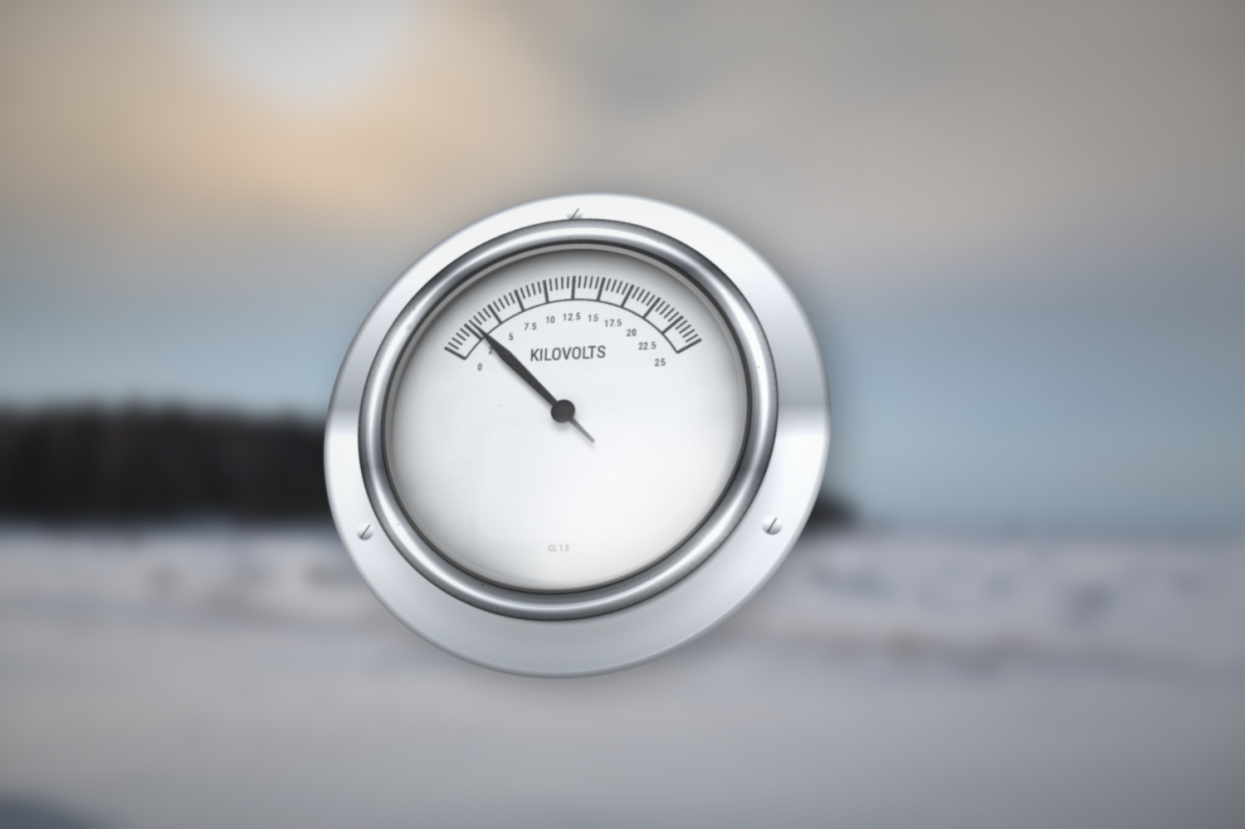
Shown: 3 kV
